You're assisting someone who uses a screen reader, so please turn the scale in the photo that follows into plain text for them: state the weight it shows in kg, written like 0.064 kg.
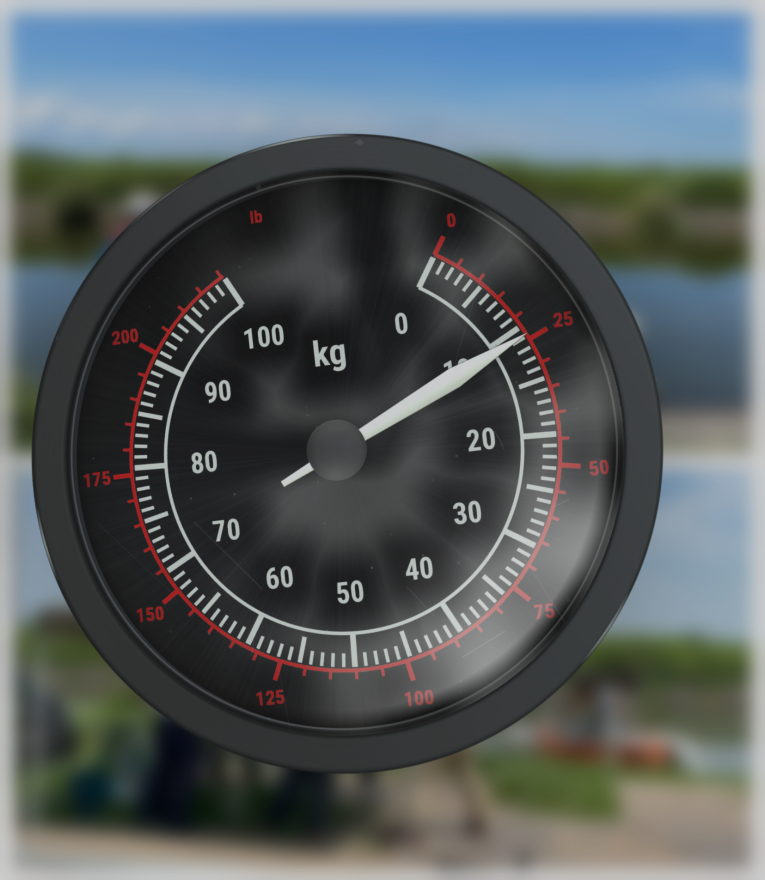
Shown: 11 kg
